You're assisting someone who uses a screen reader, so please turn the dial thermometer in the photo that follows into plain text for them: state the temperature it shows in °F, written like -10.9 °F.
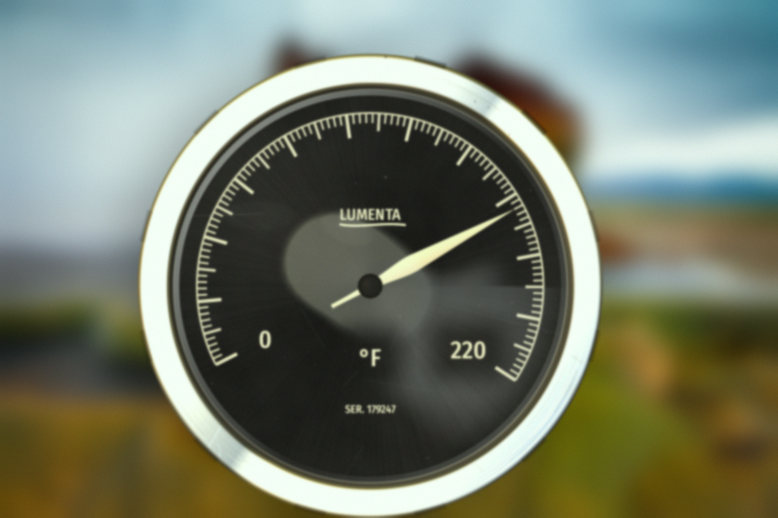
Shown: 164 °F
